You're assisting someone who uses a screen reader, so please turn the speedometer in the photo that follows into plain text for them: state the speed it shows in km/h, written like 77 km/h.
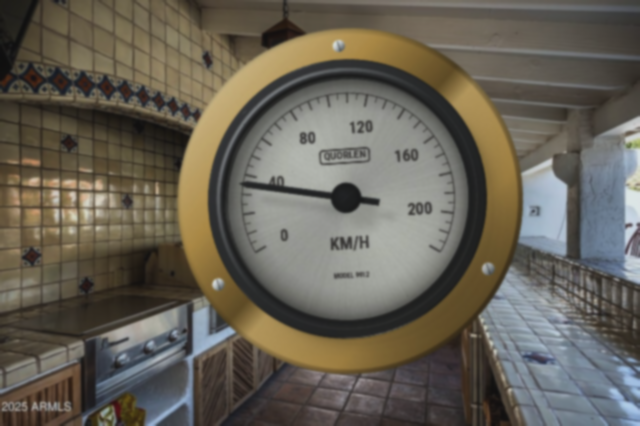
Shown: 35 km/h
